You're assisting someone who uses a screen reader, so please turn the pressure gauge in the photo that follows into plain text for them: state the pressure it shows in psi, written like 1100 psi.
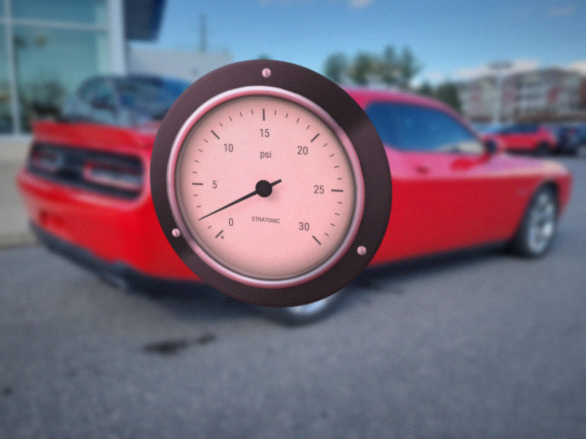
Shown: 2 psi
